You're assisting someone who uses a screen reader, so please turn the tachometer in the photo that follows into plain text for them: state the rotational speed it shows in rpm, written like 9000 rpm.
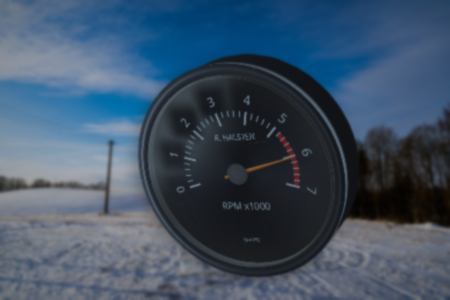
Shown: 6000 rpm
